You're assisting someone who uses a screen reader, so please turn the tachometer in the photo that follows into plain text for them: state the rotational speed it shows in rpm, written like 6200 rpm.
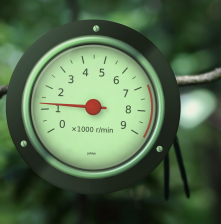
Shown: 1250 rpm
